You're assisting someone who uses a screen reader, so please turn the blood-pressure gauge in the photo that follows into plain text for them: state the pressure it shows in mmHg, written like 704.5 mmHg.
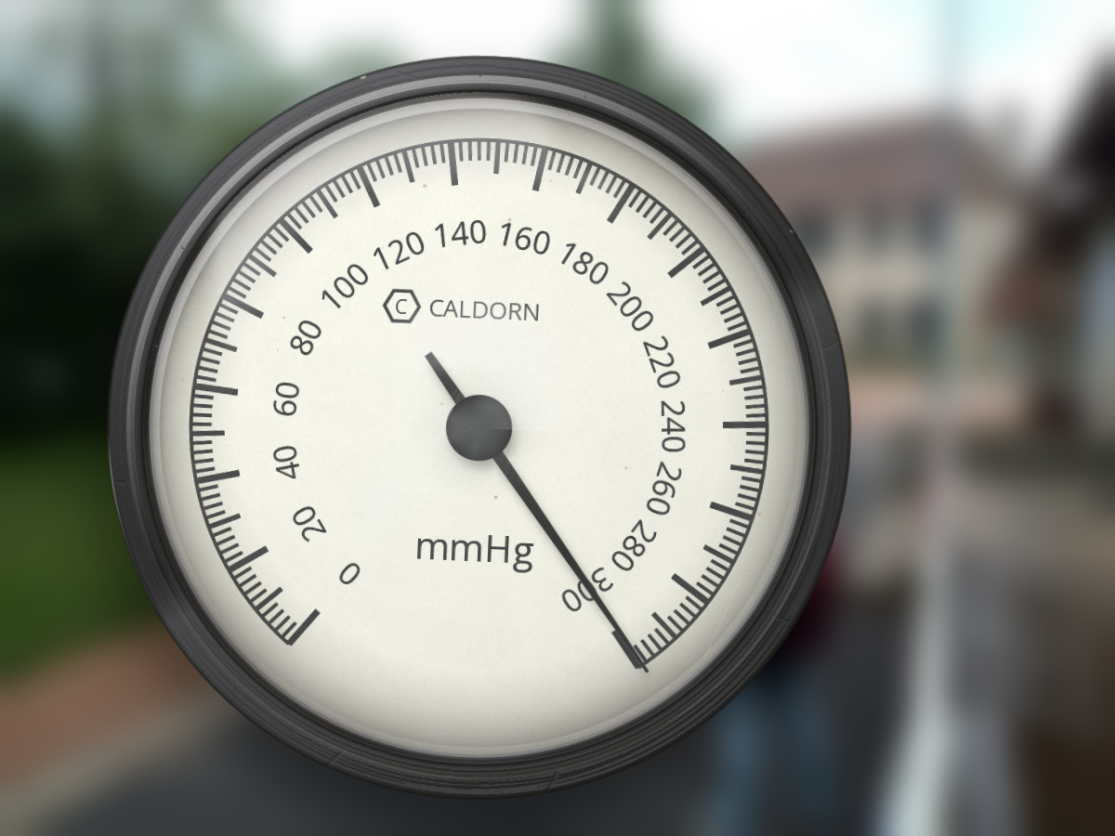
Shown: 299 mmHg
